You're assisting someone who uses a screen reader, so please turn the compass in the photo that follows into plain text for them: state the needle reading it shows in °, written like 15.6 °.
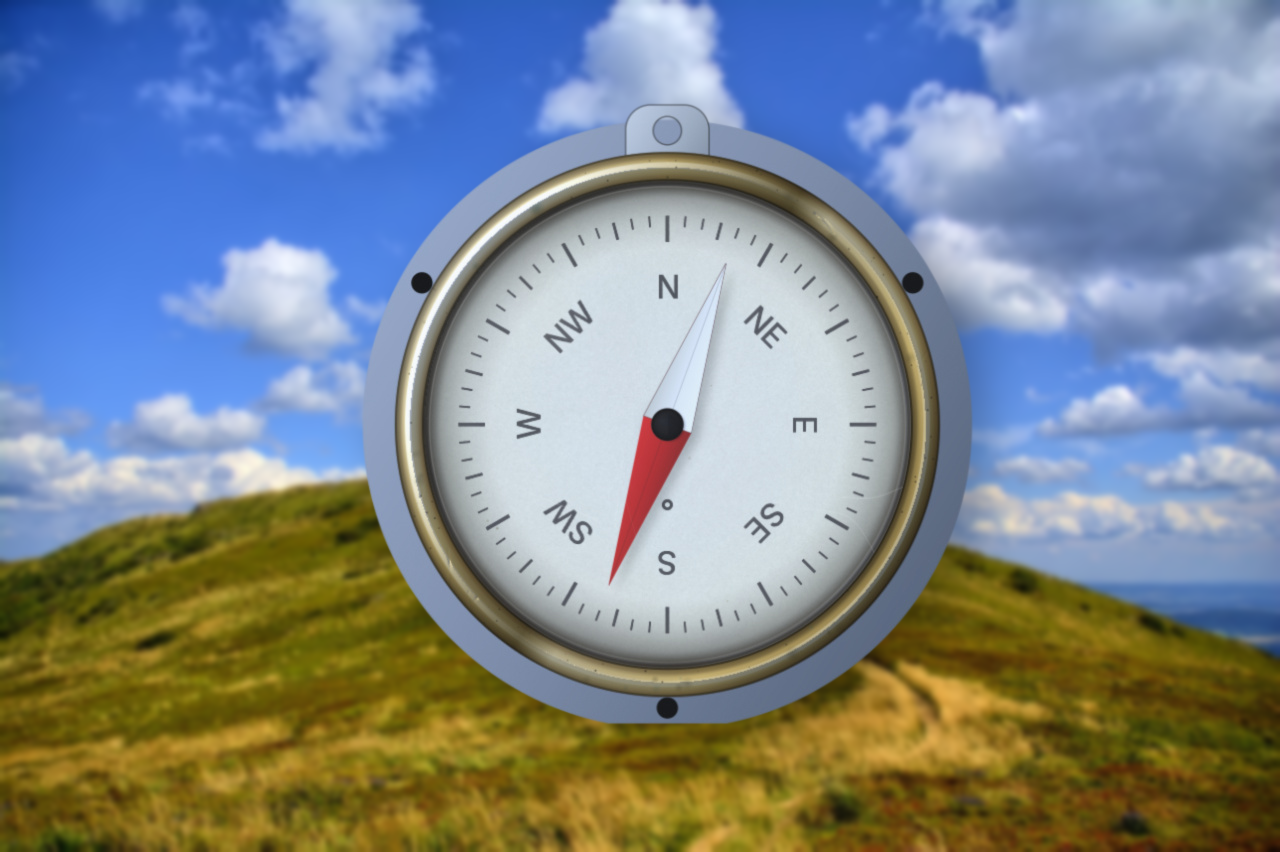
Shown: 200 °
